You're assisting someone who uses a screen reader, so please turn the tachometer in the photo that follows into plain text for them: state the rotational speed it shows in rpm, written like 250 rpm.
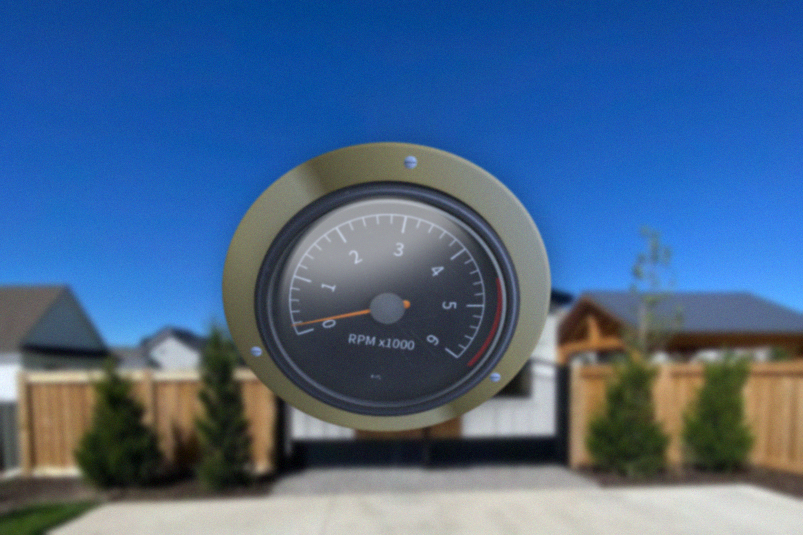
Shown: 200 rpm
